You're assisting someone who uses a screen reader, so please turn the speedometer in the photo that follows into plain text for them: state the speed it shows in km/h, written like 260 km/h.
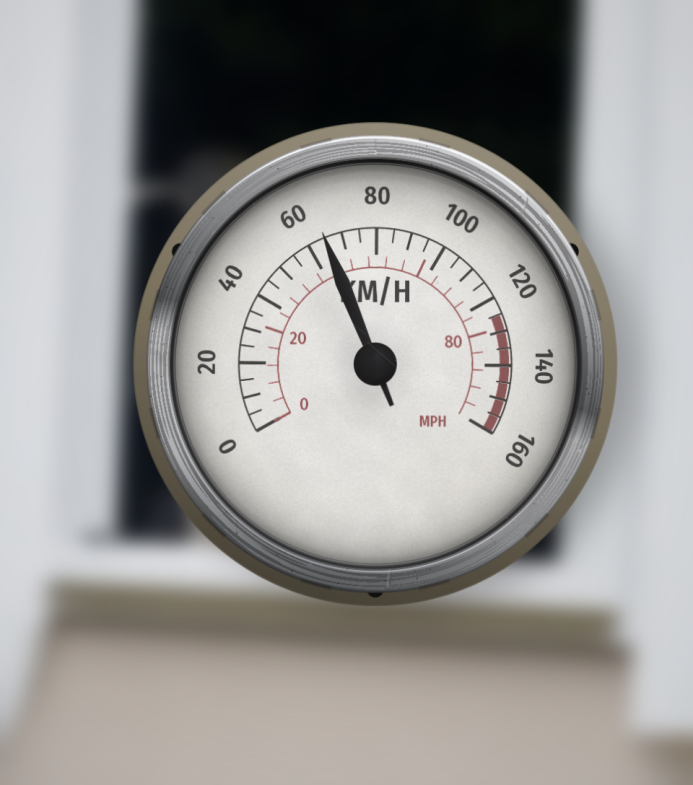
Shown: 65 km/h
